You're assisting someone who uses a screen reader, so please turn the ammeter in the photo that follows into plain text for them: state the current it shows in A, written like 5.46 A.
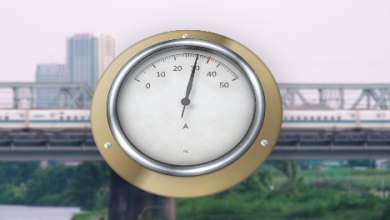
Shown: 30 A
